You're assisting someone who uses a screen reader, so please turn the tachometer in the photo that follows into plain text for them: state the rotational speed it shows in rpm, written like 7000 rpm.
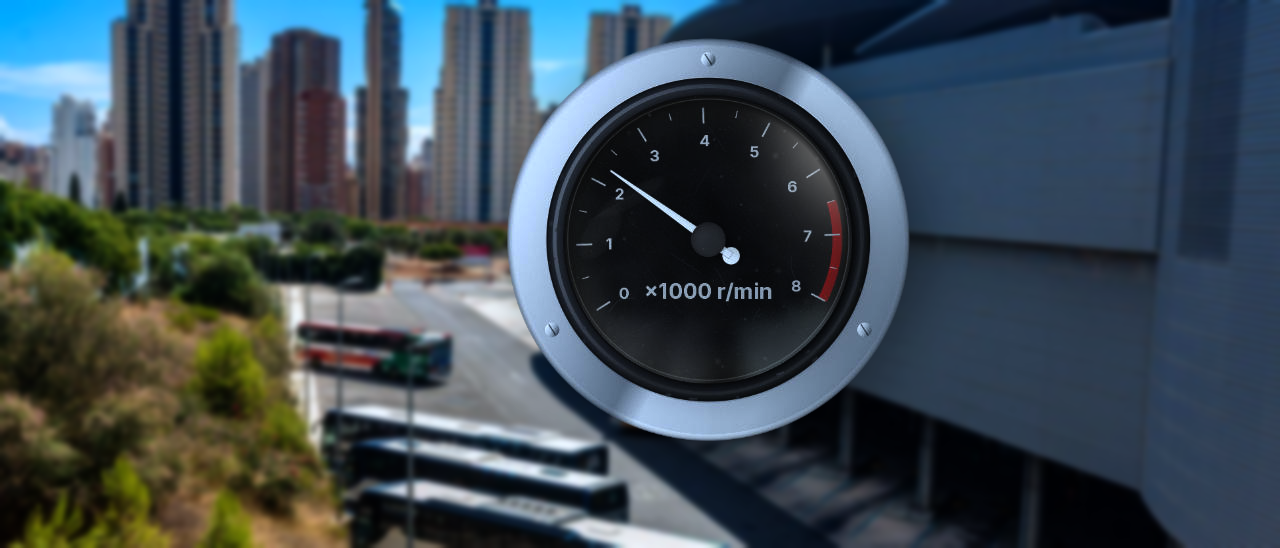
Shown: 2250 rpm
